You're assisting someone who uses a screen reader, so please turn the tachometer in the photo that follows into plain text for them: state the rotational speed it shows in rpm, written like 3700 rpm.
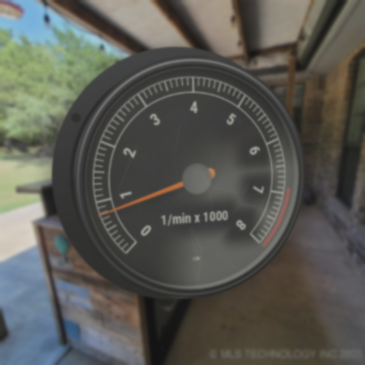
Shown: 800 rpm
